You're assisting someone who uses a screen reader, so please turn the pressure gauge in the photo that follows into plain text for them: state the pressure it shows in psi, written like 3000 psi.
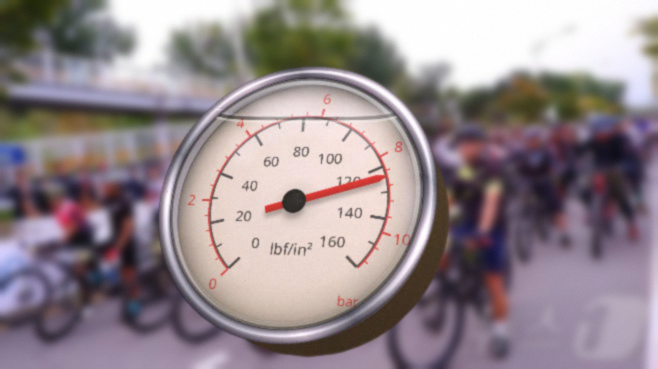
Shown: 125 psi
